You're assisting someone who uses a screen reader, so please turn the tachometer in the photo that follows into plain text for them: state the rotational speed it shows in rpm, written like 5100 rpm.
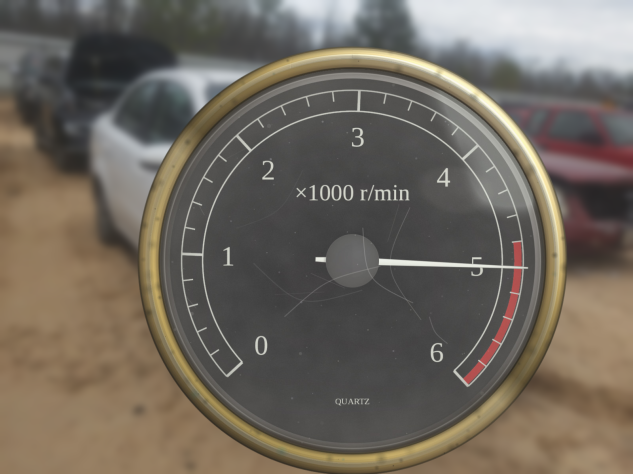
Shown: 5000 rpm
